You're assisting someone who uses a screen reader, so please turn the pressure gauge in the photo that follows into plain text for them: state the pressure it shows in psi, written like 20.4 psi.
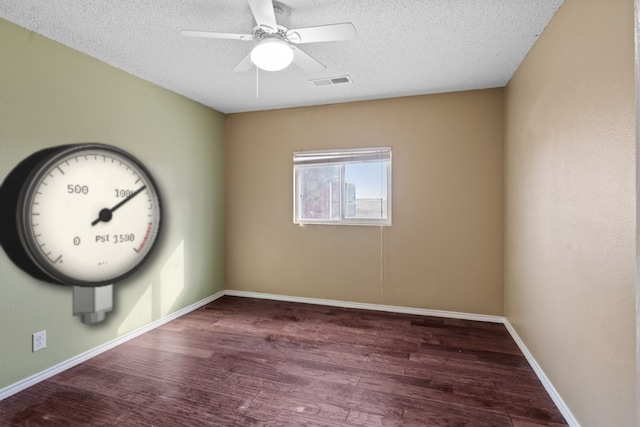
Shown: 1050 psi
